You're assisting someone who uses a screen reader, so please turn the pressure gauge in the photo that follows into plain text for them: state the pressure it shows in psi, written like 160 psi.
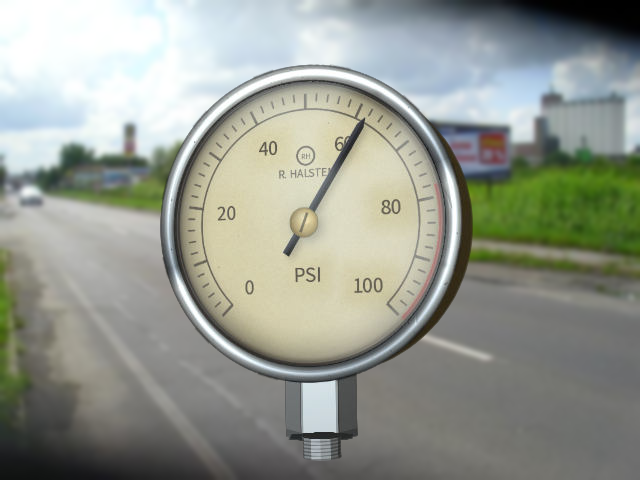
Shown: 62 psi
